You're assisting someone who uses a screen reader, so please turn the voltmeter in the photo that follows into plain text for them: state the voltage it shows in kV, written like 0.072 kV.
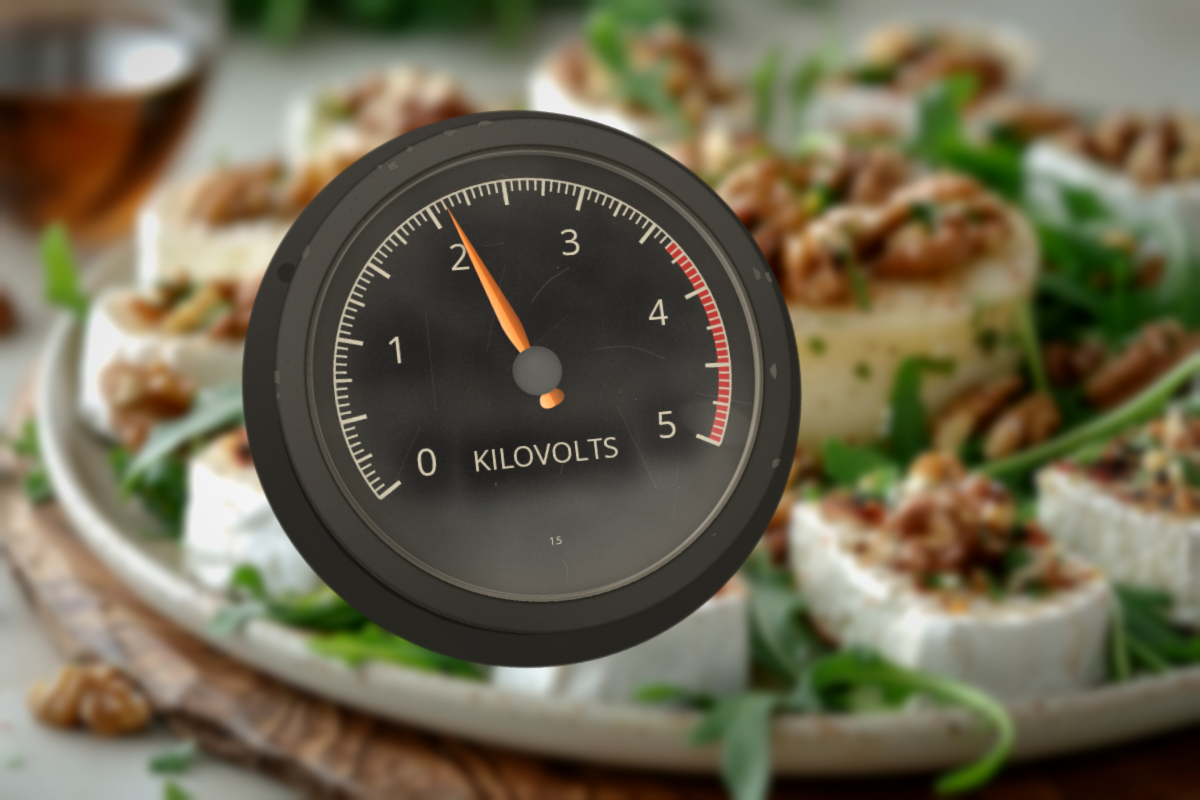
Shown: 2.1 kV
